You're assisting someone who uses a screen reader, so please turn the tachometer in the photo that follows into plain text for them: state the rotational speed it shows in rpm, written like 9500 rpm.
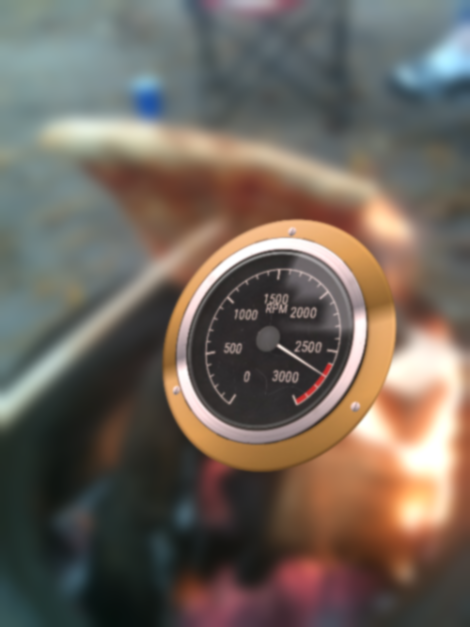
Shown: 2700 rpm
